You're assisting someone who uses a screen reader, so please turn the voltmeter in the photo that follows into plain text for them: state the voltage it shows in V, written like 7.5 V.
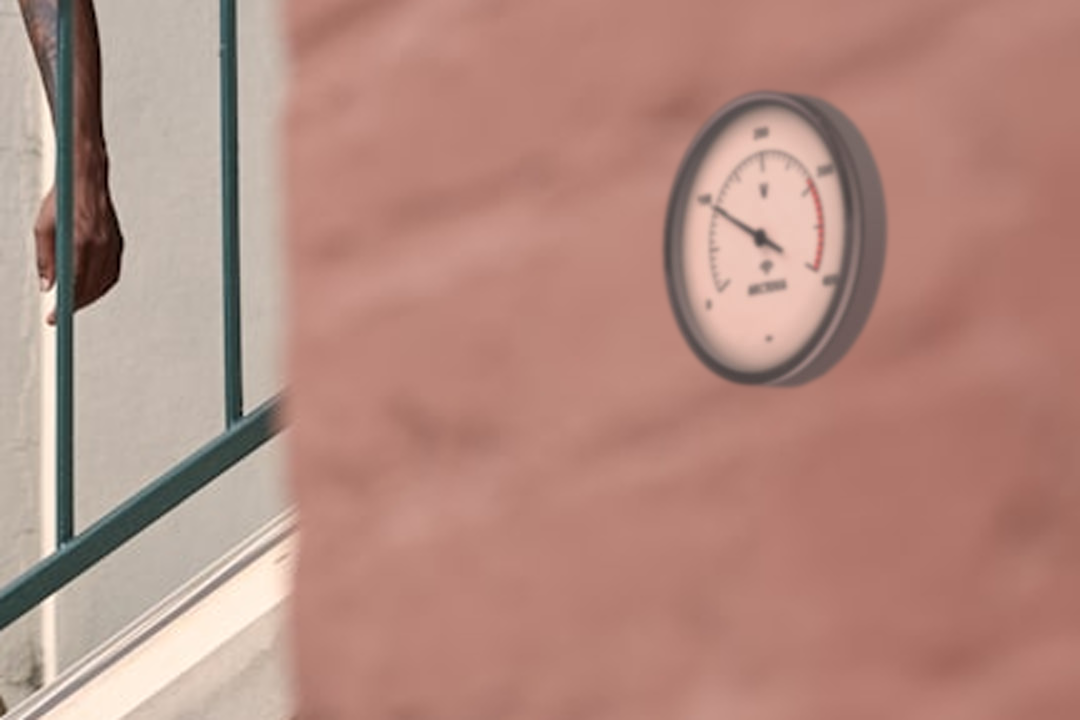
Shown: 100 V
